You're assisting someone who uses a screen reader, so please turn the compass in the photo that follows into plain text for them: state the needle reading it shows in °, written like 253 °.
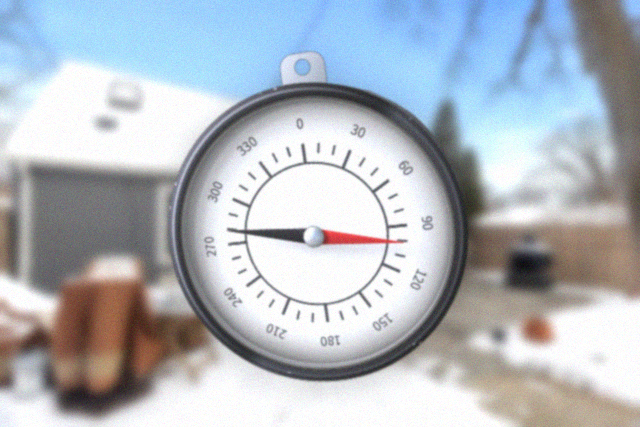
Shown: 100 °
